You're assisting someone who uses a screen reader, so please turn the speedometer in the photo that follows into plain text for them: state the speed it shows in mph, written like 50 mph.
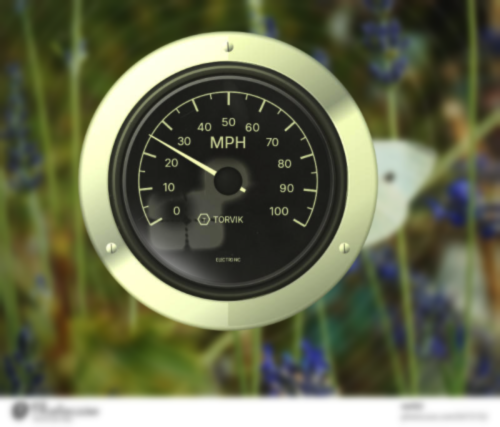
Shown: 25 mph
